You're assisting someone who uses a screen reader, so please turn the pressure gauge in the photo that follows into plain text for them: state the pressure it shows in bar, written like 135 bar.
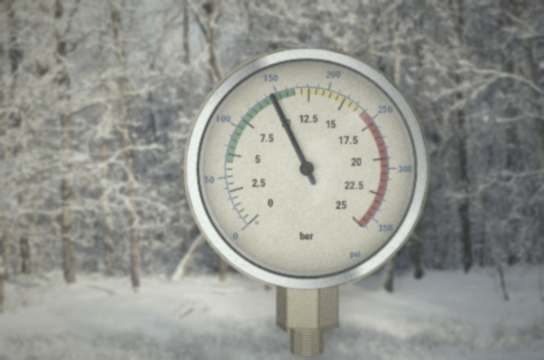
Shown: 10 bar
